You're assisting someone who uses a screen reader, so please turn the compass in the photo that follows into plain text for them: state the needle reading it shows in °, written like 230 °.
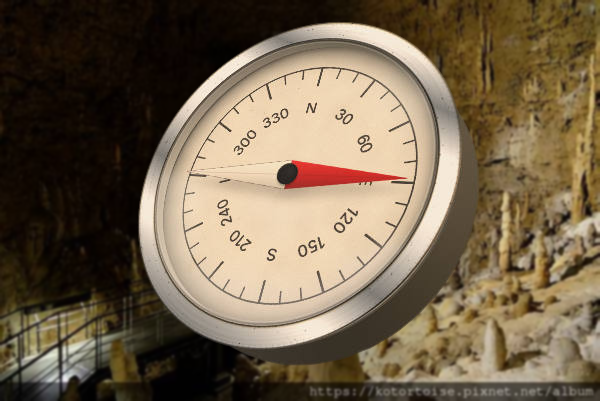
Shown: 90 °
